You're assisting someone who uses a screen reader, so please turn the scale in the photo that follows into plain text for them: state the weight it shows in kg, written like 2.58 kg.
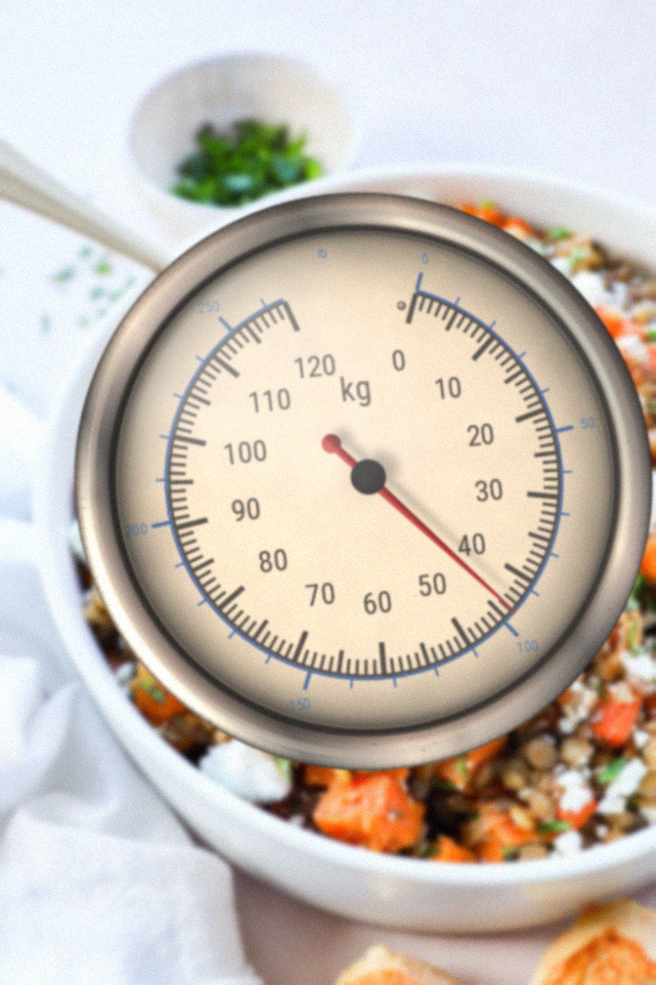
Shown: 44 kg
